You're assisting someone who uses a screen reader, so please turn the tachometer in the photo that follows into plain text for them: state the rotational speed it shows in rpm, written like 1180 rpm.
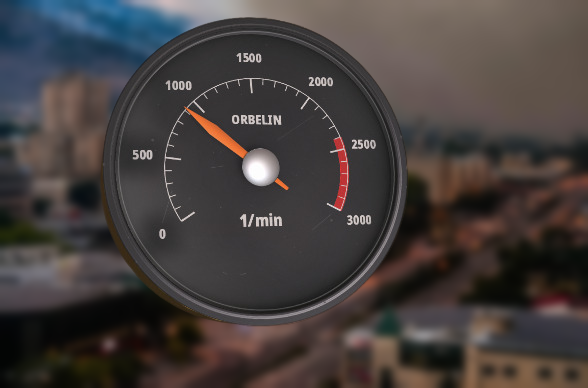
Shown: 900 rpm
